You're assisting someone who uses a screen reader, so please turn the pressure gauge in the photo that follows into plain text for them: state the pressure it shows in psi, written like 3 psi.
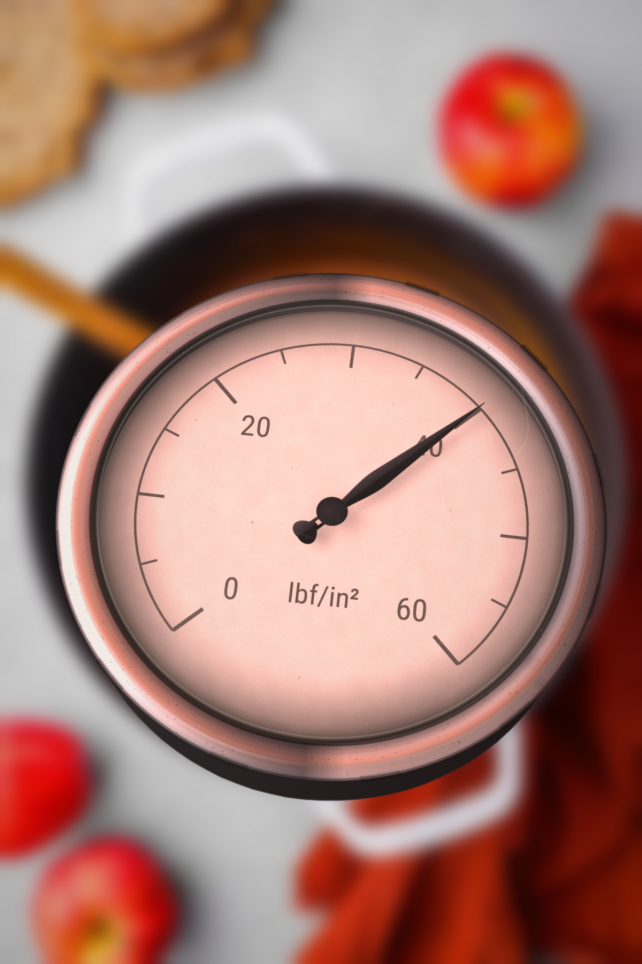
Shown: 40 psi
